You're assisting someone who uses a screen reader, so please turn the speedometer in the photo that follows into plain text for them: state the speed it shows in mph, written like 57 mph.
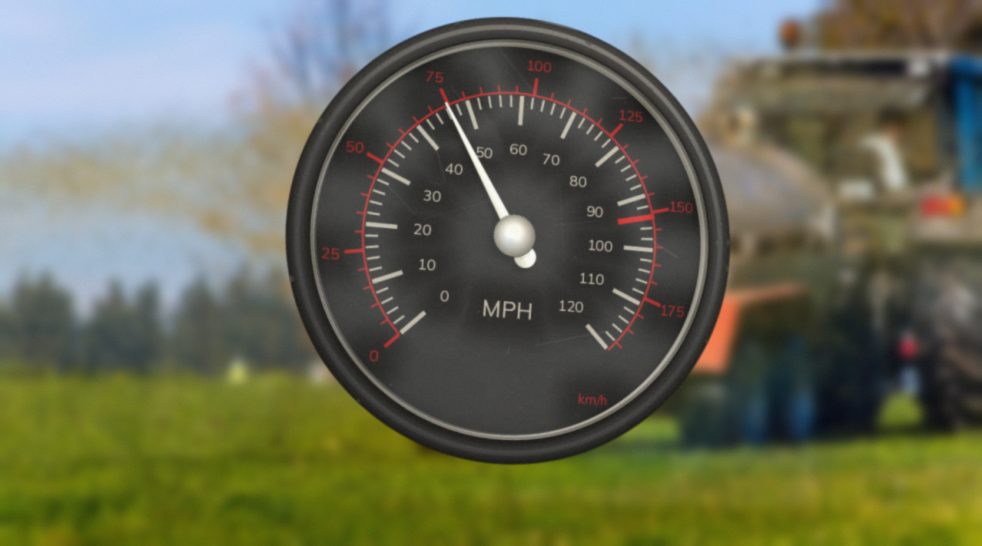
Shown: 46 mph
